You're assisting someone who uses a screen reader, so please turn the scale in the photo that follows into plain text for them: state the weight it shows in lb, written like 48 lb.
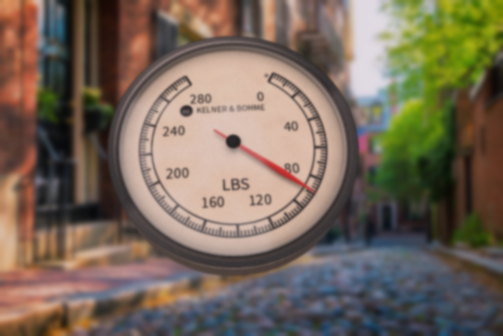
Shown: 90 lb
